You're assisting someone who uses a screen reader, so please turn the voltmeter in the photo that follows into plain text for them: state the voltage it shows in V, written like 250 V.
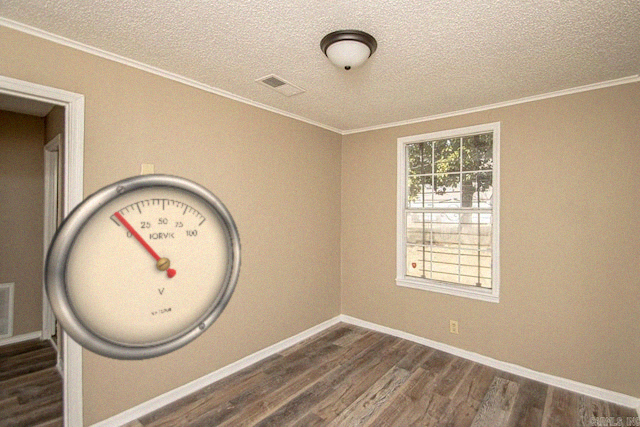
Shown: 5 V
